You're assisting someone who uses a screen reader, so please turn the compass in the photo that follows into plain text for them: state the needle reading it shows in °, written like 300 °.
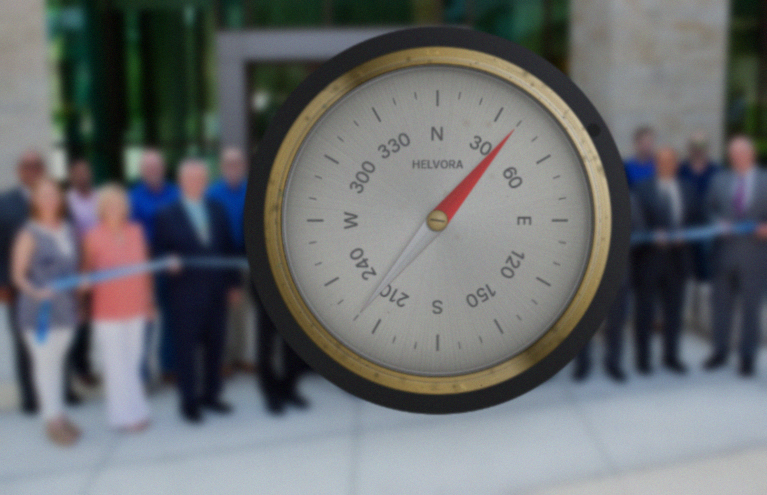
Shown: 40 °
